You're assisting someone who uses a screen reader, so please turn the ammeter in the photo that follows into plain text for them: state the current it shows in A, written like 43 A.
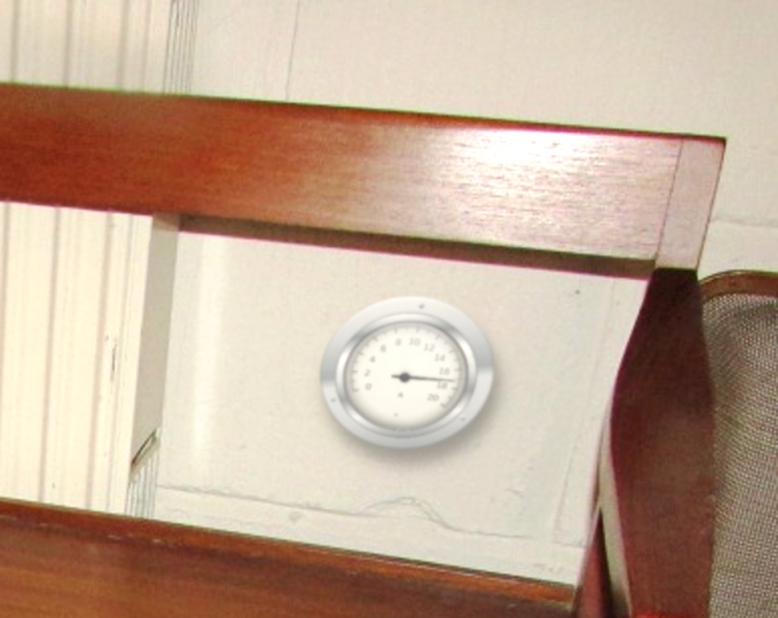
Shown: 17 A
